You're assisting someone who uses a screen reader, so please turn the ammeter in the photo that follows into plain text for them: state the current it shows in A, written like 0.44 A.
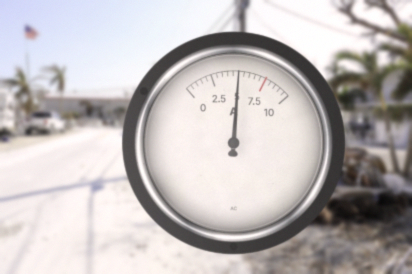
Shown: 5 A
